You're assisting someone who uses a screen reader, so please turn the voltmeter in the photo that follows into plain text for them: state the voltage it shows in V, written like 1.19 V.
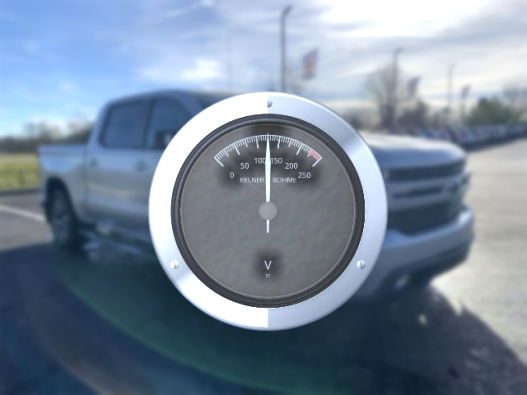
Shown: 125 V
